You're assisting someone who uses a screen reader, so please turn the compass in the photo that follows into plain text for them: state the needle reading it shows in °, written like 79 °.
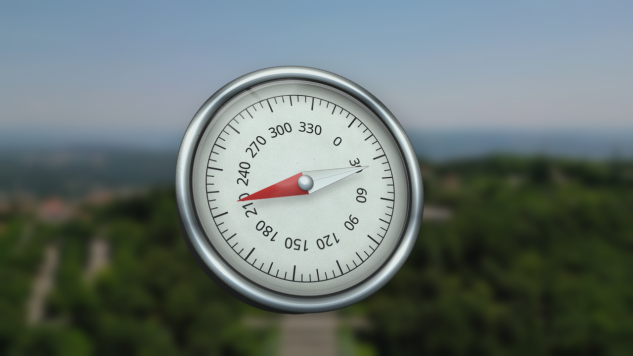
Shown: 215 °
